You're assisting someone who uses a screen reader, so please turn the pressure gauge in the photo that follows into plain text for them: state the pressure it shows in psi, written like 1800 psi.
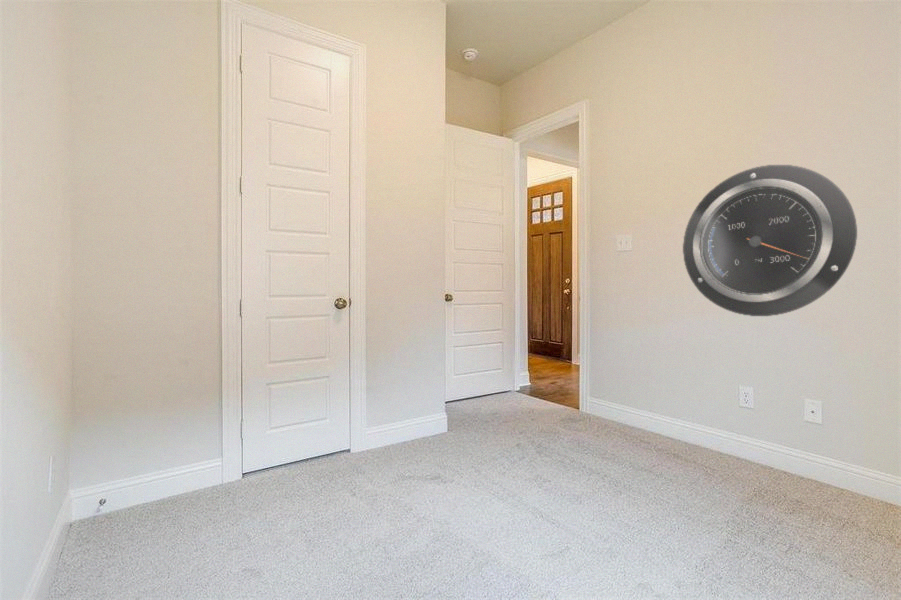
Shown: 2800 psi
